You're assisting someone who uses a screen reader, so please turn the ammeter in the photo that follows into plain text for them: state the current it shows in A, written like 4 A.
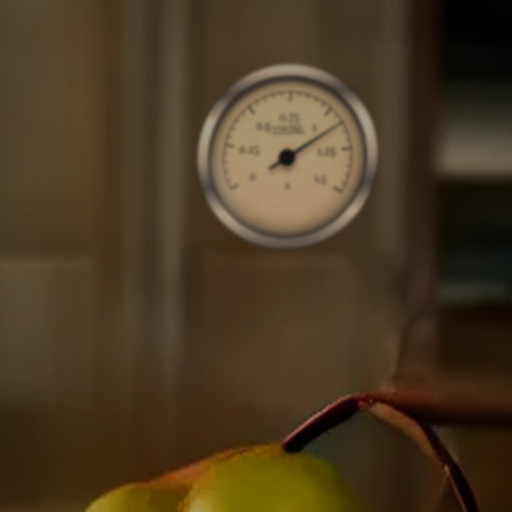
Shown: 1.1 A
